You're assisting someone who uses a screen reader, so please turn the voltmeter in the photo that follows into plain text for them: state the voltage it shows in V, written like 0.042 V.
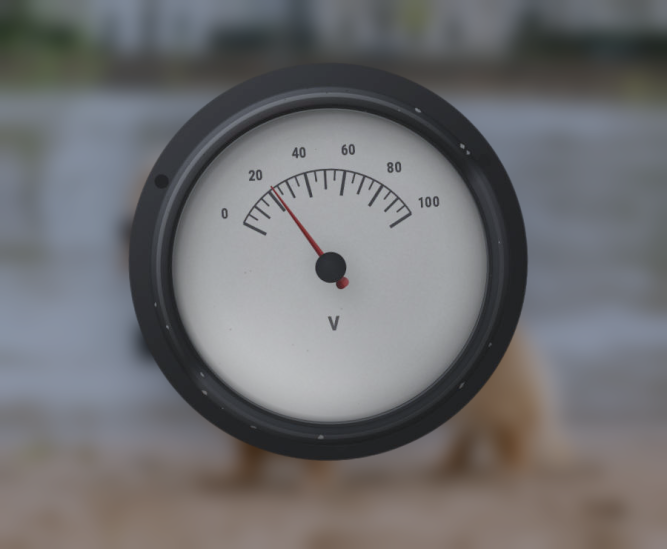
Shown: 22.5 V
